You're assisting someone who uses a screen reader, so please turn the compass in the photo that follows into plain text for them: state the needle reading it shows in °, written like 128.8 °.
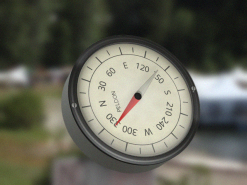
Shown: 322.5 °
